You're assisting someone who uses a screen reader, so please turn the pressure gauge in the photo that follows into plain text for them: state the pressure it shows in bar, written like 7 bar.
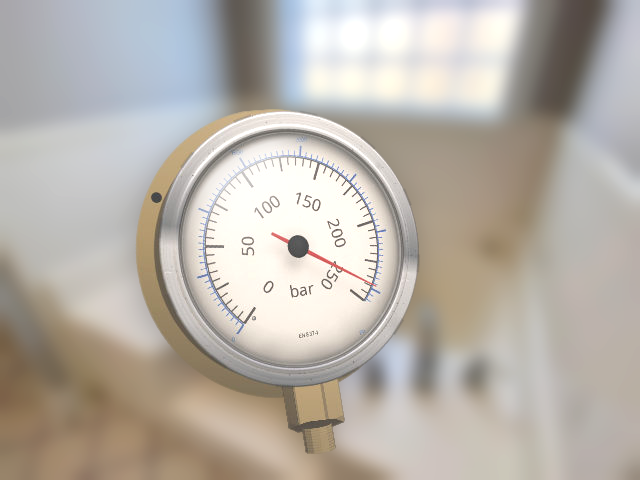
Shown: 240 bar
